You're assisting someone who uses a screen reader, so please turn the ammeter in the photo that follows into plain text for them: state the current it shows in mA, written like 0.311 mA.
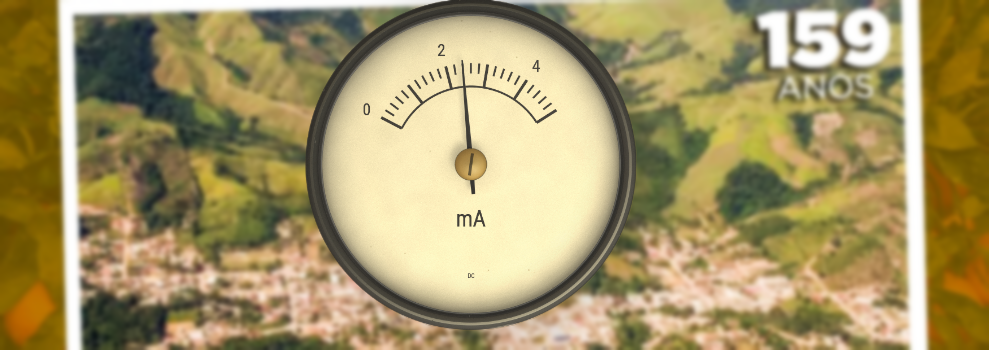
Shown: 2.4 mA
